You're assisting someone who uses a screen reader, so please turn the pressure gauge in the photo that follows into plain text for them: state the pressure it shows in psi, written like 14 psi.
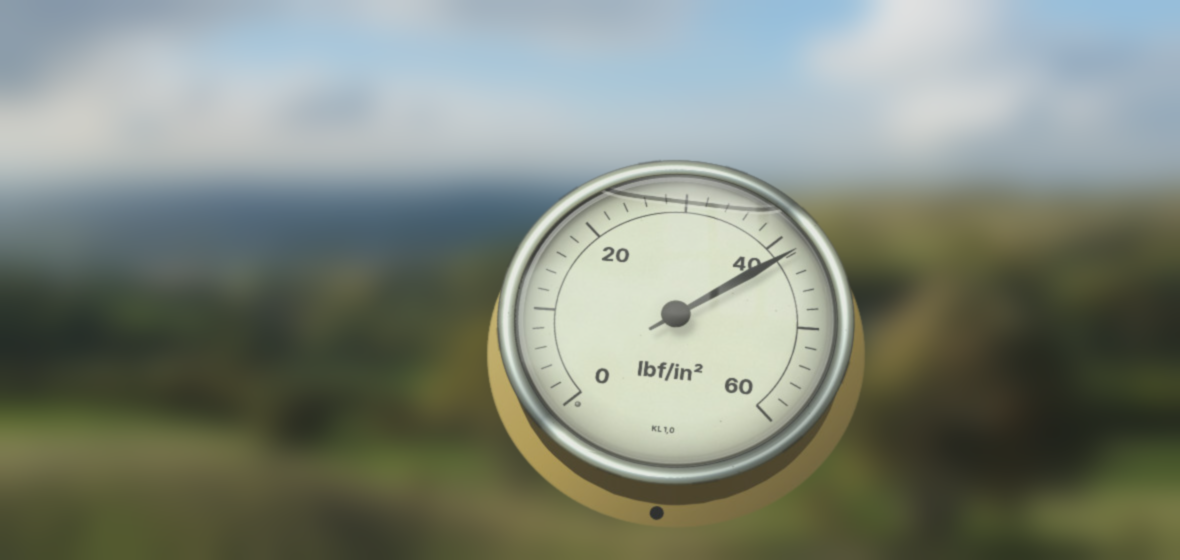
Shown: 42 psi
